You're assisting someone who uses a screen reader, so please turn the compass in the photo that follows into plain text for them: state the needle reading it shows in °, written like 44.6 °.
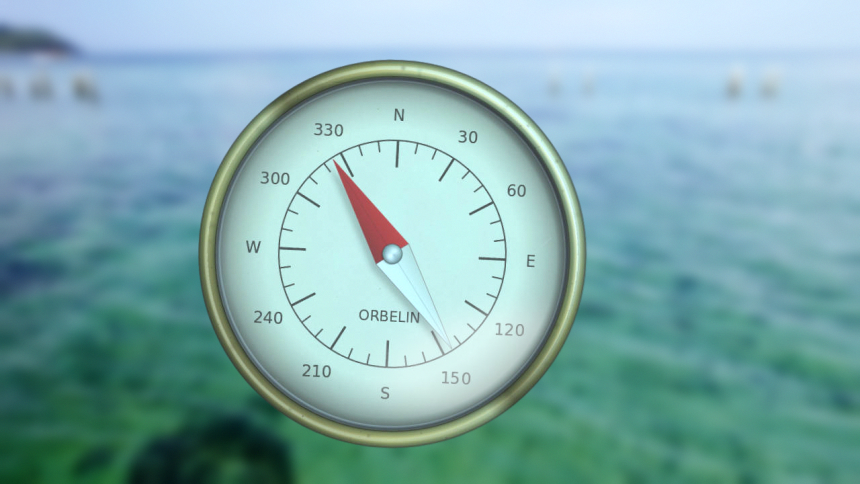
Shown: 325 °
